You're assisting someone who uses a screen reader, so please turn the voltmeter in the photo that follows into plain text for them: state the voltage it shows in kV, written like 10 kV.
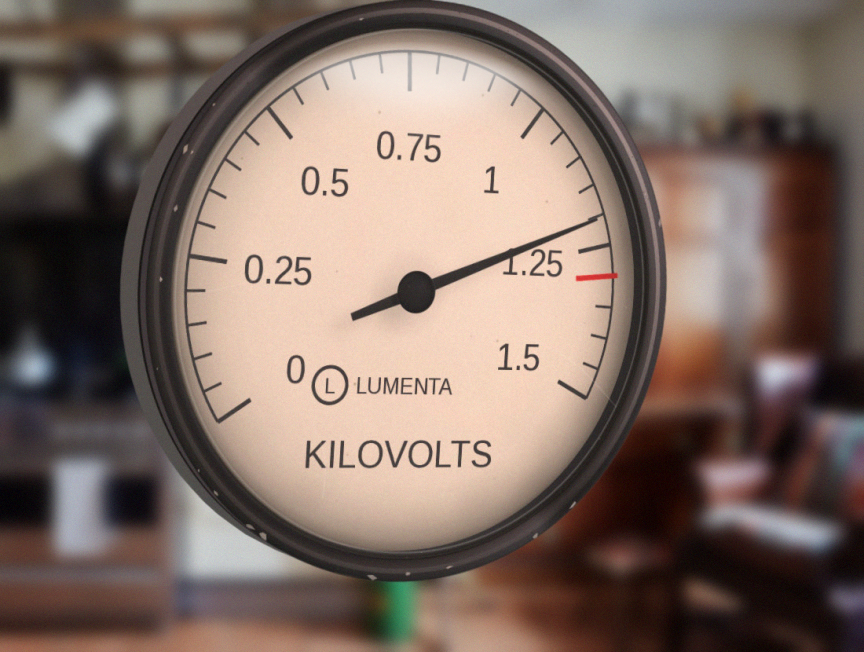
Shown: 1.2 kV
